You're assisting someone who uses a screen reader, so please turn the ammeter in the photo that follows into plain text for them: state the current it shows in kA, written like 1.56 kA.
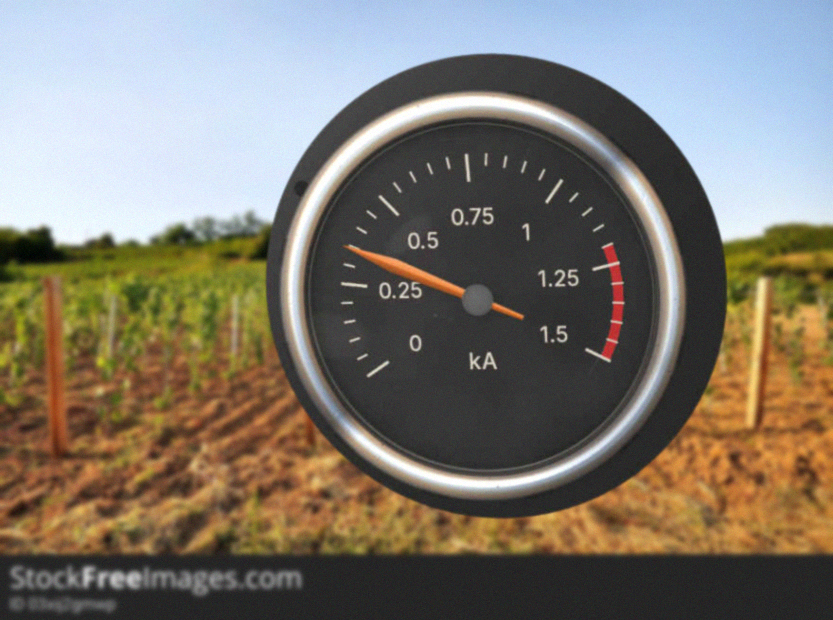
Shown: 0.35 kA
